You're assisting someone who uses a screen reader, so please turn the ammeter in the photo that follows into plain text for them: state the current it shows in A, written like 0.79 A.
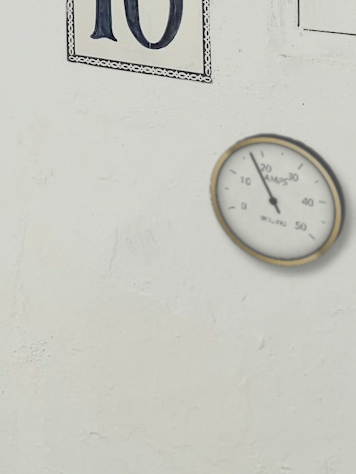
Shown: 17.5 A
